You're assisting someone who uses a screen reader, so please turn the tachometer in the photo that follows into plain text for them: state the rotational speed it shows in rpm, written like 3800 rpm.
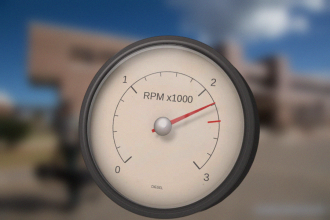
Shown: 2200 rpm
